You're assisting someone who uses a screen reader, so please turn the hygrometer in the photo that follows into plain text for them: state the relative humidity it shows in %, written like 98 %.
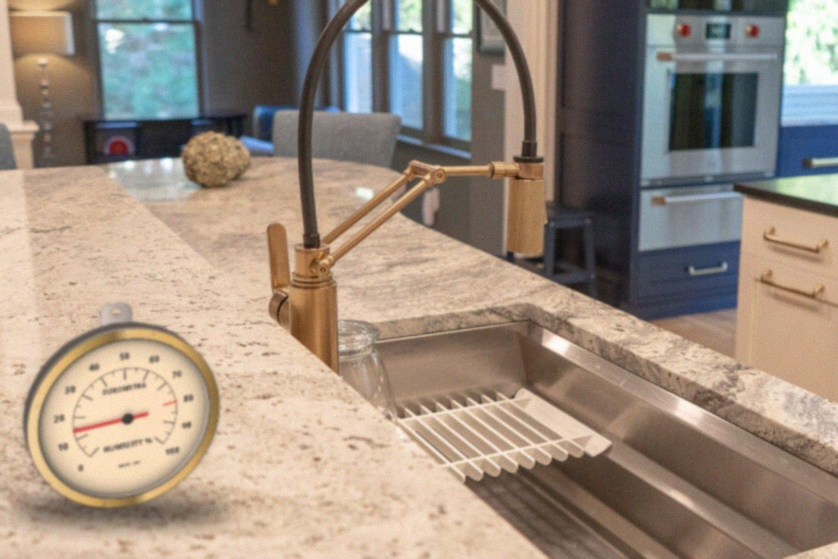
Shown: 15 %
